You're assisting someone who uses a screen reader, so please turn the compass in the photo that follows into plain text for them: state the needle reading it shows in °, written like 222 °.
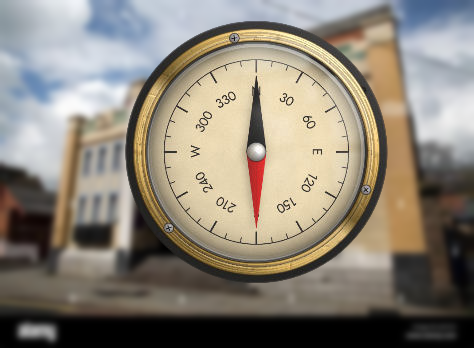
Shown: 180 °
